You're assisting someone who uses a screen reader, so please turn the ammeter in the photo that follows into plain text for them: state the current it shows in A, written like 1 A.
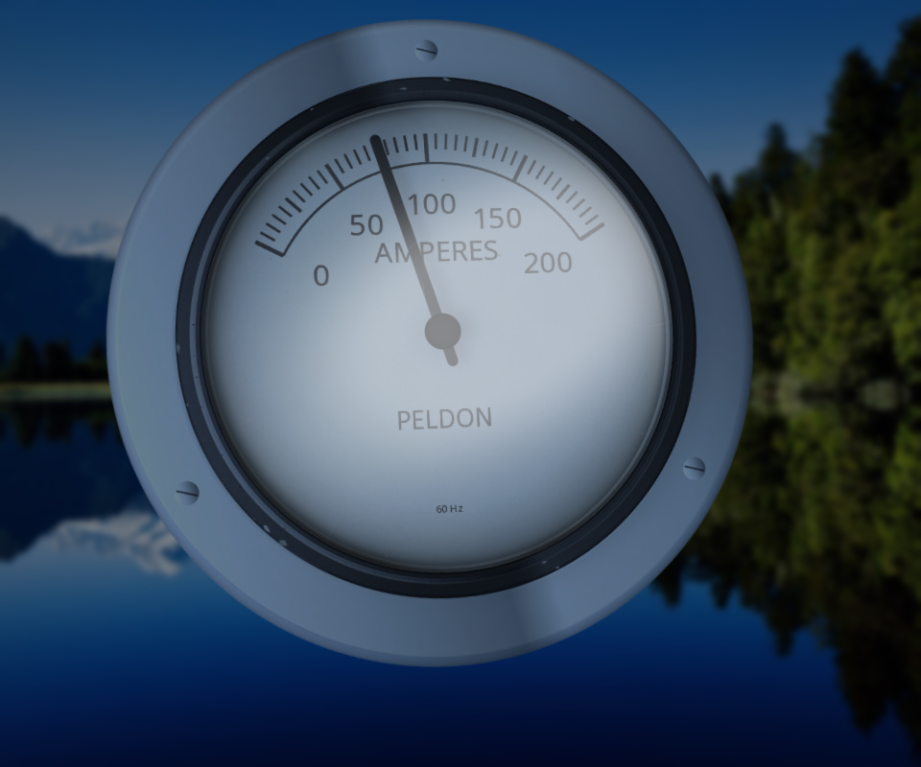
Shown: 75 A
